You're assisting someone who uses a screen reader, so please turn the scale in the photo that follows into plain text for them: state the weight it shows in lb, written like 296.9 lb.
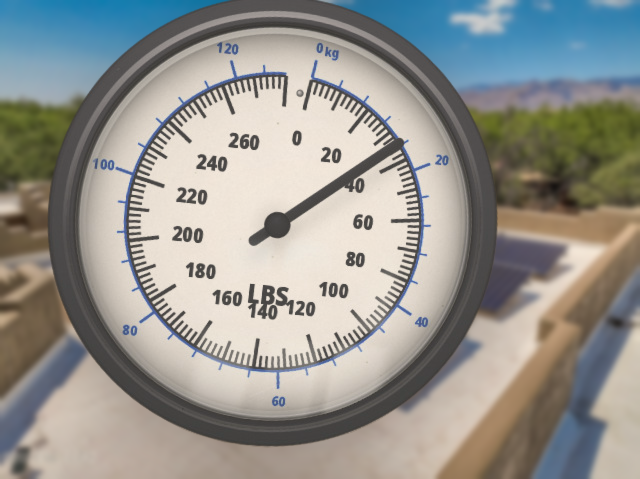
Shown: 34 lb
